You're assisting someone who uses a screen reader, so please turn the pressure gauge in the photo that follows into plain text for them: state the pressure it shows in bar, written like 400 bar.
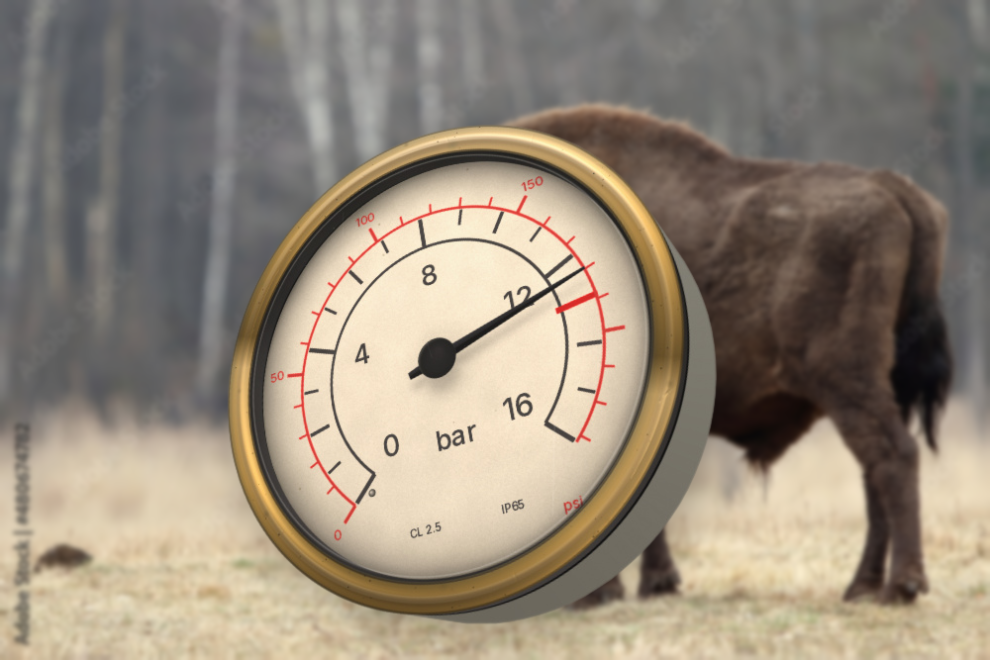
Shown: 12.5 bar
